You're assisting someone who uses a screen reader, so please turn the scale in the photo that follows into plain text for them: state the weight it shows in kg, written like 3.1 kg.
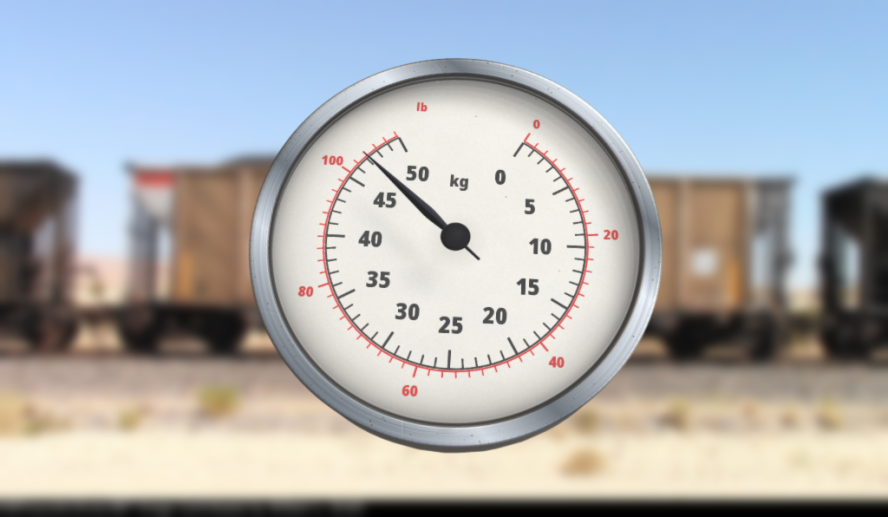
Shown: 47 kg
